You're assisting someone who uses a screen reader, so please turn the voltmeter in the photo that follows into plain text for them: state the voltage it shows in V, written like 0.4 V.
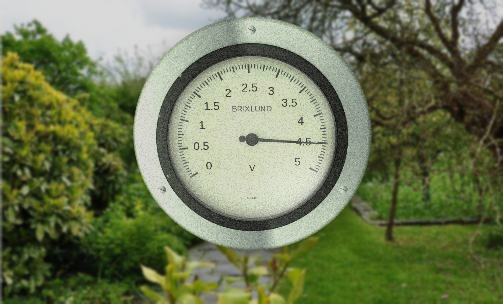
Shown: 4.5 V
